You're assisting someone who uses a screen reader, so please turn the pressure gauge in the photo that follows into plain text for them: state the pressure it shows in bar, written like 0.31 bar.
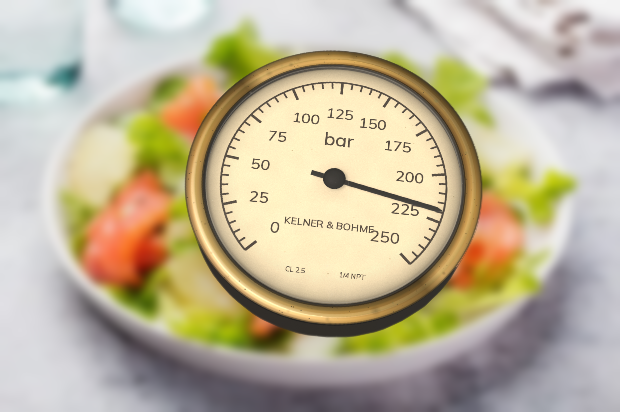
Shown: 220 bar
